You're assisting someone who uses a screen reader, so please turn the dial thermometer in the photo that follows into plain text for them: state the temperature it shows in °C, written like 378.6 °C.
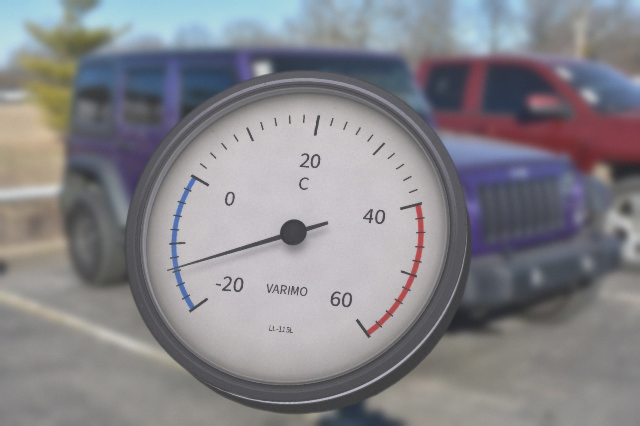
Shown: -14 °C
